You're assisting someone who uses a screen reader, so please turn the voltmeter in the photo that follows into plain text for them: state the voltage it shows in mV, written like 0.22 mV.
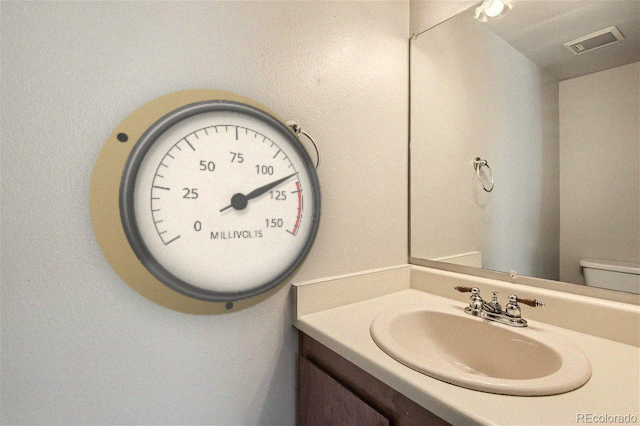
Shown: 115 mV
